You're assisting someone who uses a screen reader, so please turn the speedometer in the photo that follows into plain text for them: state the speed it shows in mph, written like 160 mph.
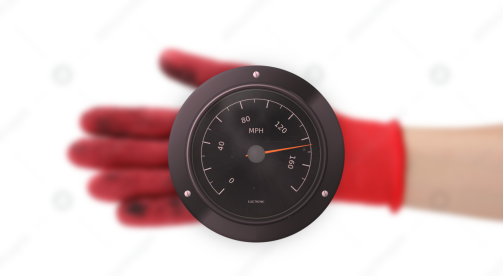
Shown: 145 mph
